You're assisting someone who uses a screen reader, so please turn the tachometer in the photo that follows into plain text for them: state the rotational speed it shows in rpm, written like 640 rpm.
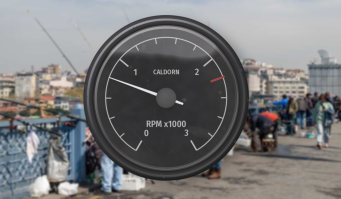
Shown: 800 rpm
